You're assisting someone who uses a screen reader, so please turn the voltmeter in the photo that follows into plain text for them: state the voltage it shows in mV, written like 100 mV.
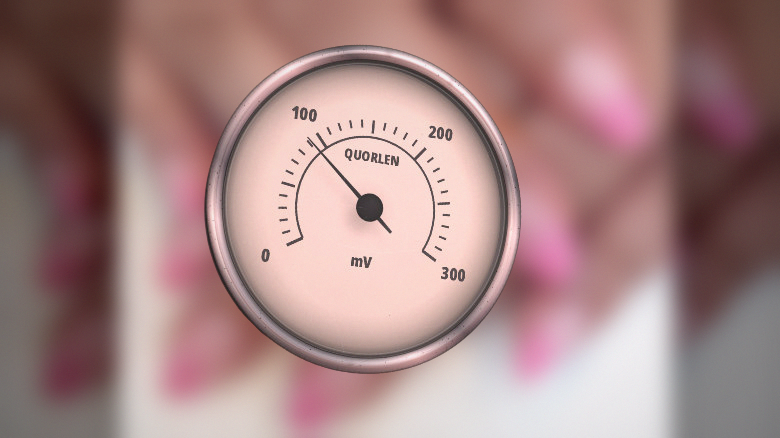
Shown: 90 mV
